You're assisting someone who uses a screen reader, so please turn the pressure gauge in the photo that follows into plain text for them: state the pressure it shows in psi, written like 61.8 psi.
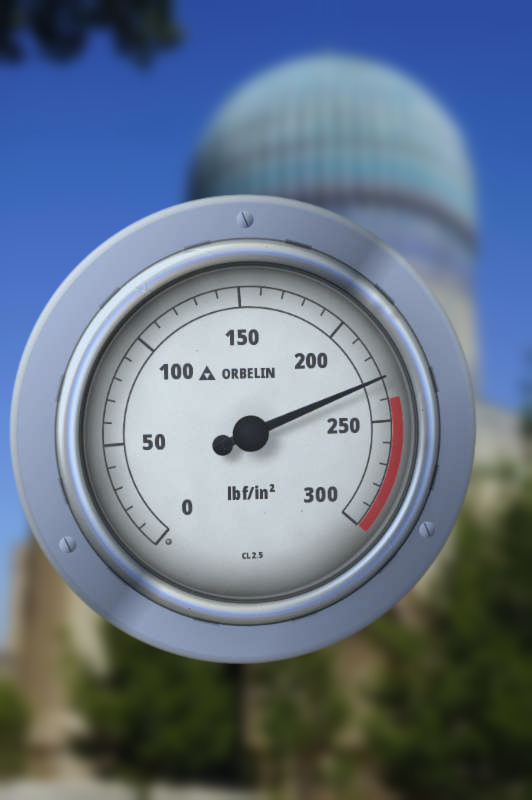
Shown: 230 psi
